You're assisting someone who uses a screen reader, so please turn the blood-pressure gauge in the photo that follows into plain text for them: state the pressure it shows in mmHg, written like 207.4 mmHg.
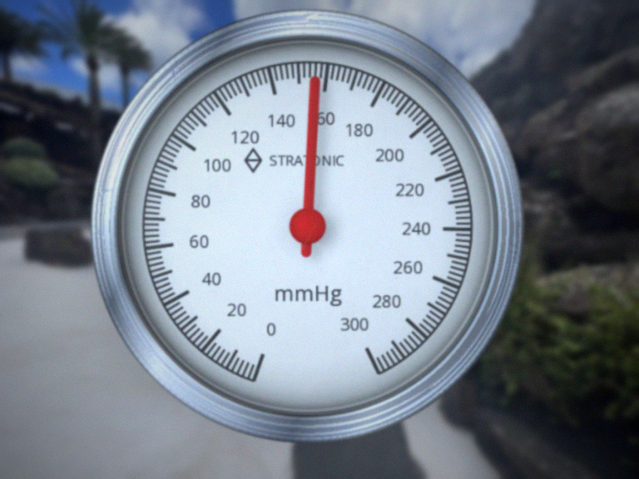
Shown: 156 mmHg
